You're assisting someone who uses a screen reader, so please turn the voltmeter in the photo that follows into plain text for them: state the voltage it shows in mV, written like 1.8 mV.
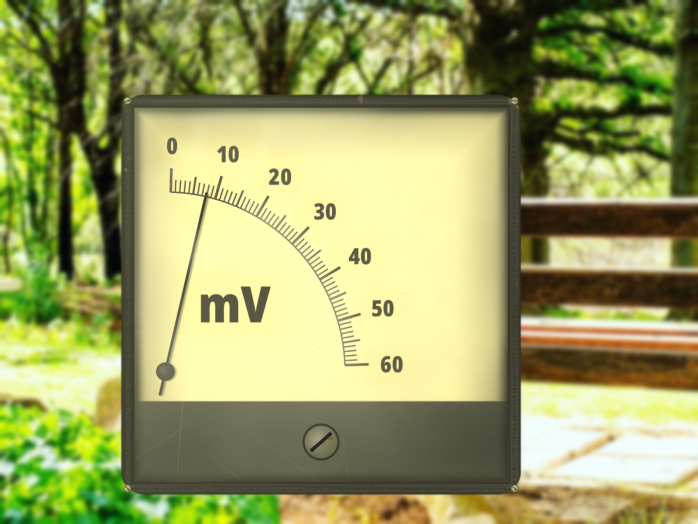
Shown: 8 mV
